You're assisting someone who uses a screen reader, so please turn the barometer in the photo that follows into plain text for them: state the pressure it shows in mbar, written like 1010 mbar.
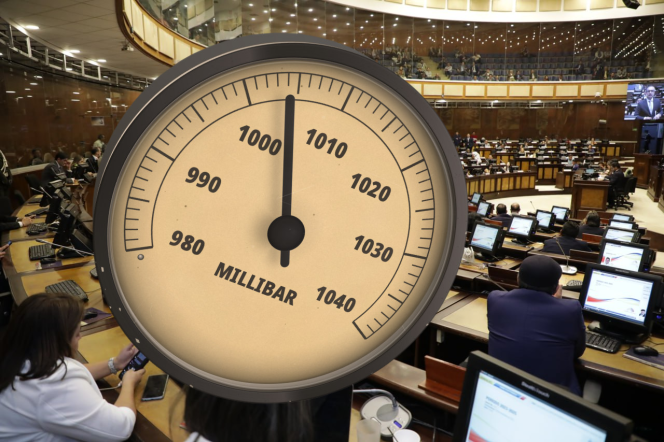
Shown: 1004 mbar
